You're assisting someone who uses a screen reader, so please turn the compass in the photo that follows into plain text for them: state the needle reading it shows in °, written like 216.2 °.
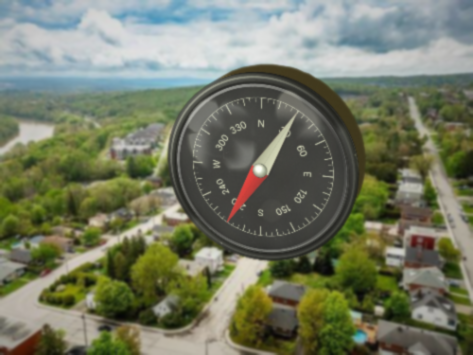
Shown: 210 °
